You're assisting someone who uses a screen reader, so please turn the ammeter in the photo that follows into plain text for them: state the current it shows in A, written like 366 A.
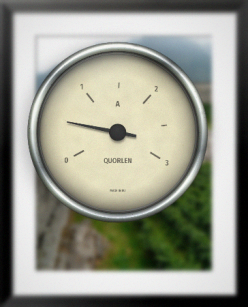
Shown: 0.5 A
